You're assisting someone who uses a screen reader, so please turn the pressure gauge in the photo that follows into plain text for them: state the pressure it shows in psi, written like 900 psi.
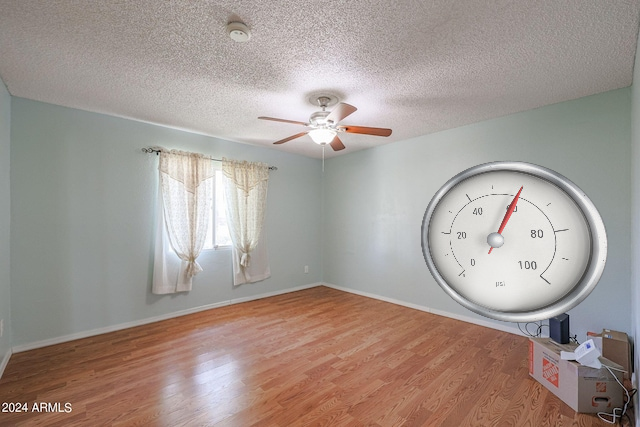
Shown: 60 psi
